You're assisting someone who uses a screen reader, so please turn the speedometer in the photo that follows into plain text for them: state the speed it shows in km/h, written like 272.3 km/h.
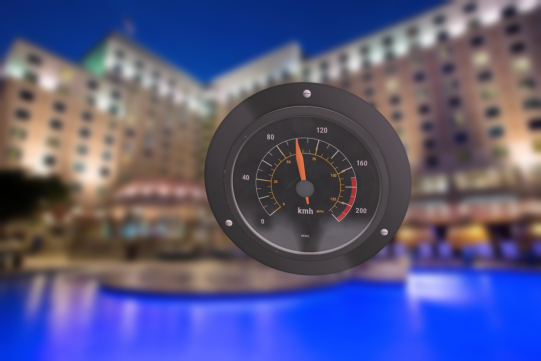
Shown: 100 km/h
